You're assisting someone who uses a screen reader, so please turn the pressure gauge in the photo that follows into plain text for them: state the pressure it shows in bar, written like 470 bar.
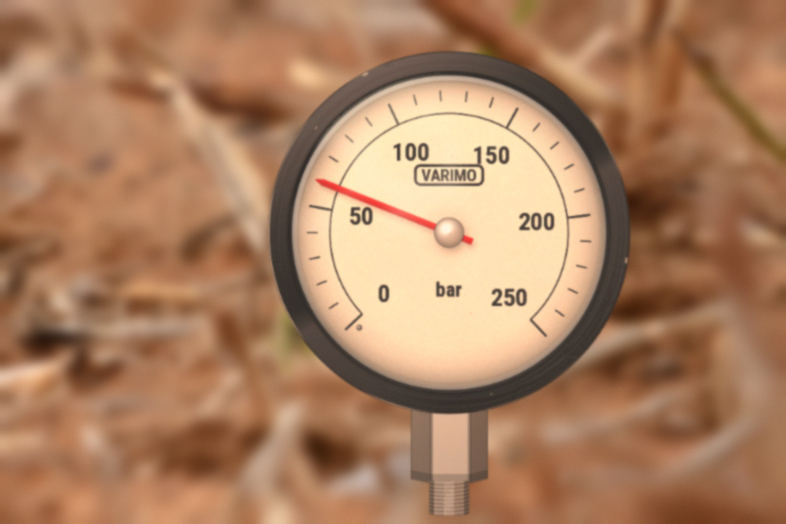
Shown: 60 bar
